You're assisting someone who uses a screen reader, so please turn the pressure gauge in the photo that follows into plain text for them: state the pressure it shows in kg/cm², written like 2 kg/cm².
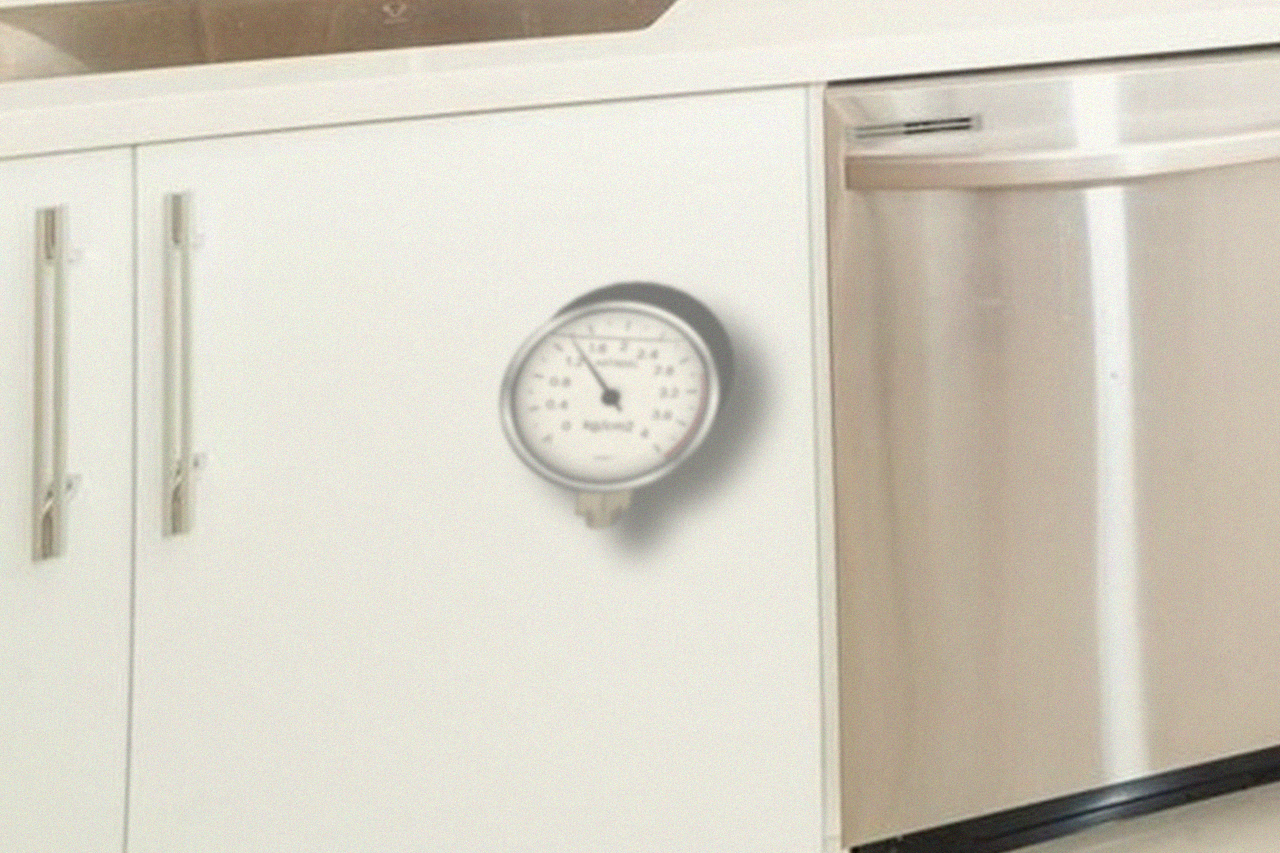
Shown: 1.4 kg/cm²
